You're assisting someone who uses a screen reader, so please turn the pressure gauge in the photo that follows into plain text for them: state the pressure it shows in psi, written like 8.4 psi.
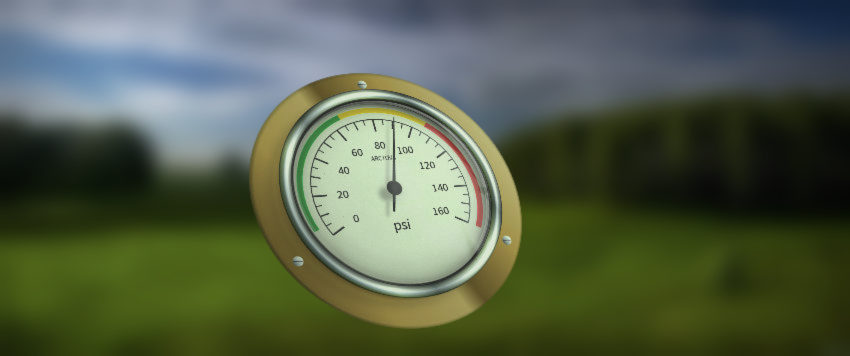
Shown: 90 psi
